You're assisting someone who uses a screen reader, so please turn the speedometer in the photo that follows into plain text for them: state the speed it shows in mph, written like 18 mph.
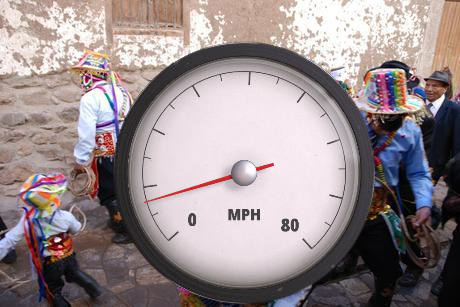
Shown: 7.5 mph
